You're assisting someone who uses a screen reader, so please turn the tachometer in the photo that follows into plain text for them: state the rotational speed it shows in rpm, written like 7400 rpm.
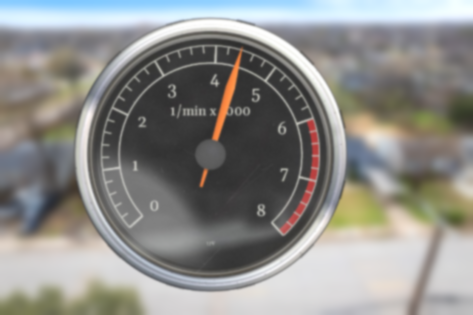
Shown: 4400 rpm
